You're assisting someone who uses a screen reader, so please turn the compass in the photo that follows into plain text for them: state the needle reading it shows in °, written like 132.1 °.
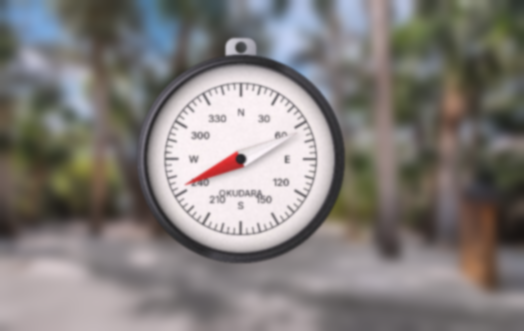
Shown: 245 °
